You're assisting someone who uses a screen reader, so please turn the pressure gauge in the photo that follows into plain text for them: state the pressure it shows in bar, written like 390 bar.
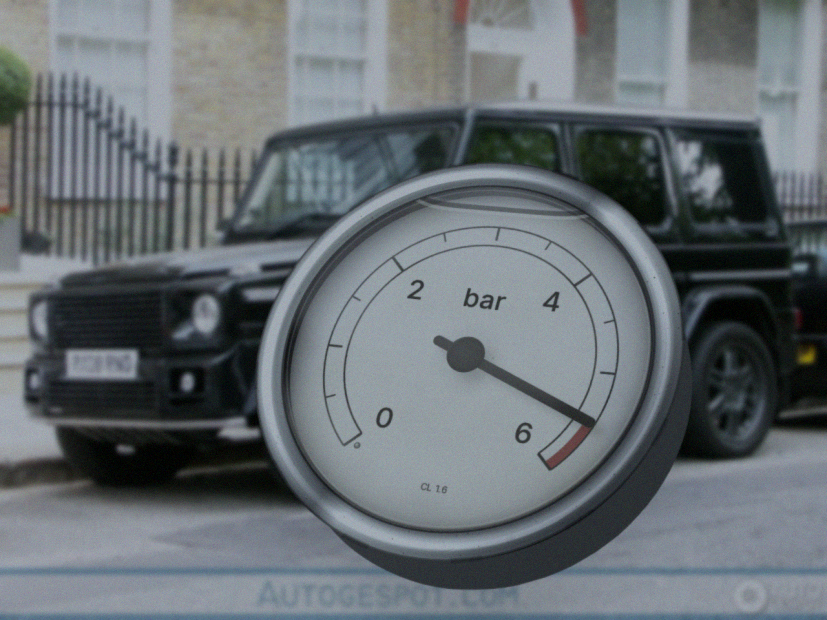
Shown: 5.5 bar
